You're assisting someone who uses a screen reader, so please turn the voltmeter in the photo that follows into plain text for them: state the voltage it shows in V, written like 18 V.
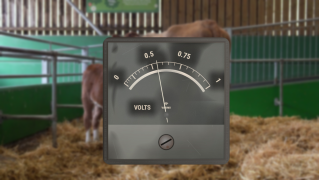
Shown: 0.55 V
